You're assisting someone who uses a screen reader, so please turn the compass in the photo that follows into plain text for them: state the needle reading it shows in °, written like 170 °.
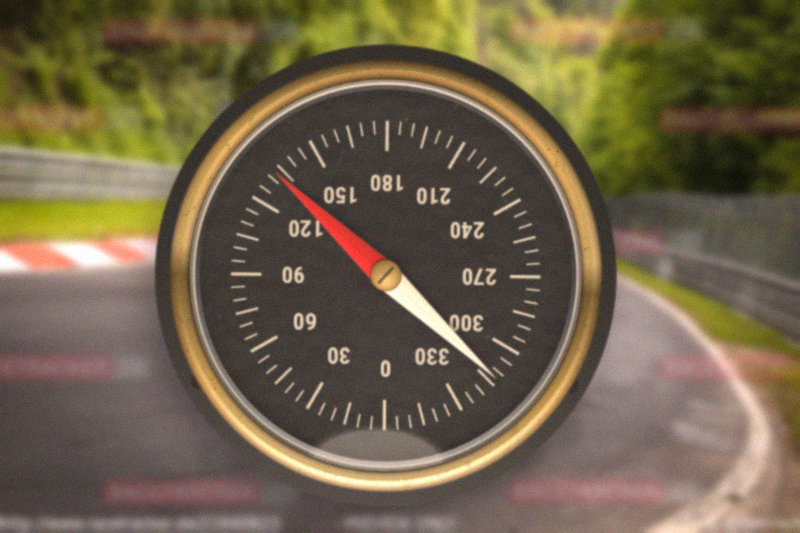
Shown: 132.5 °
